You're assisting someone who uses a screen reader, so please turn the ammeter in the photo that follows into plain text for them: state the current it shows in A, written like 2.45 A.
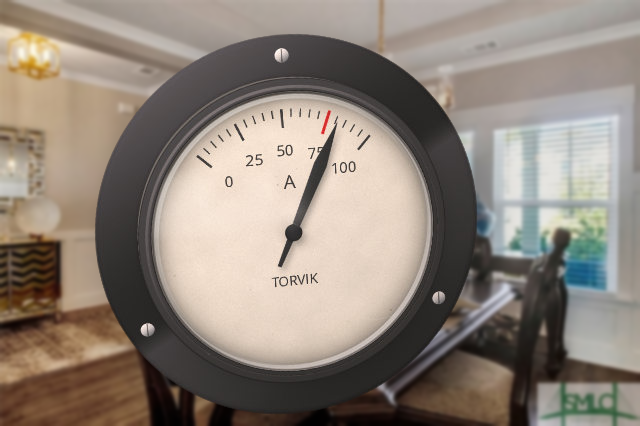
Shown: 80 A
